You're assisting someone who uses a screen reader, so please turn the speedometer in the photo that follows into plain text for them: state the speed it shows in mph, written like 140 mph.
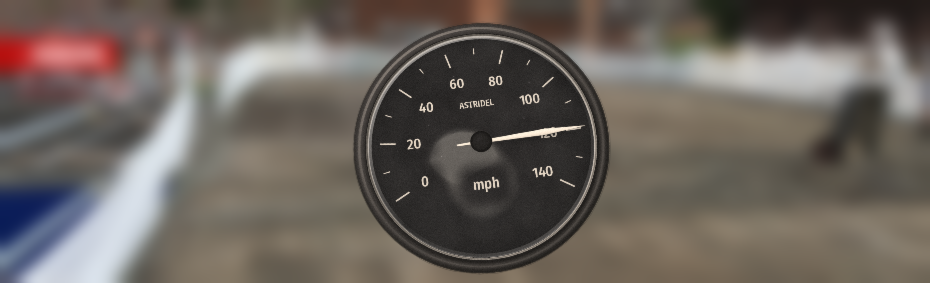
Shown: 120 mph
